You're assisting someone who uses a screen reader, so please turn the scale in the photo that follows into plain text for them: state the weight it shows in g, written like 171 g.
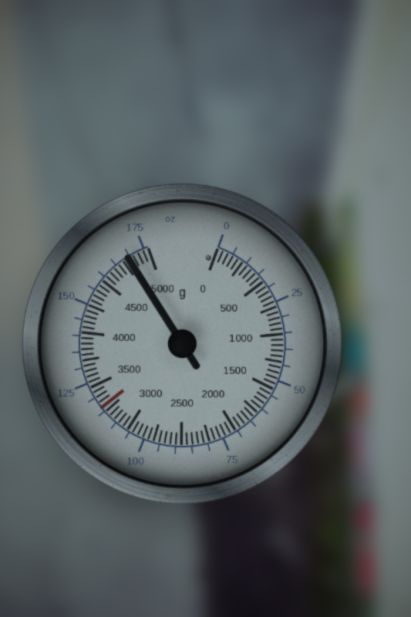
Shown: 4800 g
